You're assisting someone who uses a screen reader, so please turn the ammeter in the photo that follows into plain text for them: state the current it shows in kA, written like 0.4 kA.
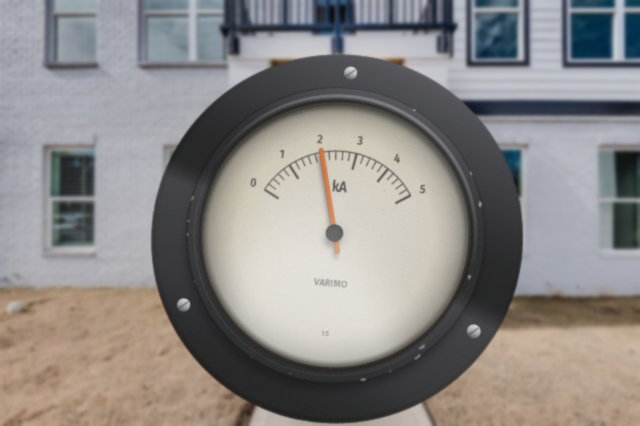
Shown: 2 kA
